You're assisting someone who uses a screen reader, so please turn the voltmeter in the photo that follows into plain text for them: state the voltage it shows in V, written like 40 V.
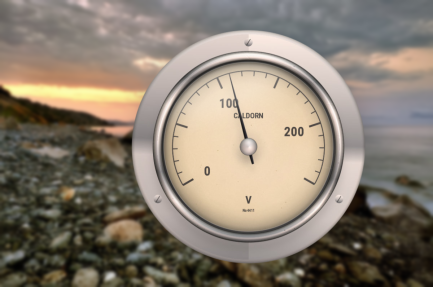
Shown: 110 V
